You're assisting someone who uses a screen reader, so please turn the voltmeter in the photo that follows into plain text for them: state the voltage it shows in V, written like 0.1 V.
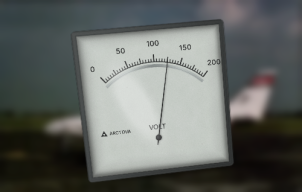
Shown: 125 V
